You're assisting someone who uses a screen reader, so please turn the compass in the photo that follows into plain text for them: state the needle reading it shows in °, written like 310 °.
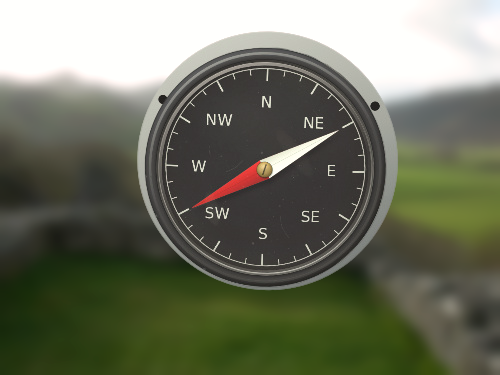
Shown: 240 °
